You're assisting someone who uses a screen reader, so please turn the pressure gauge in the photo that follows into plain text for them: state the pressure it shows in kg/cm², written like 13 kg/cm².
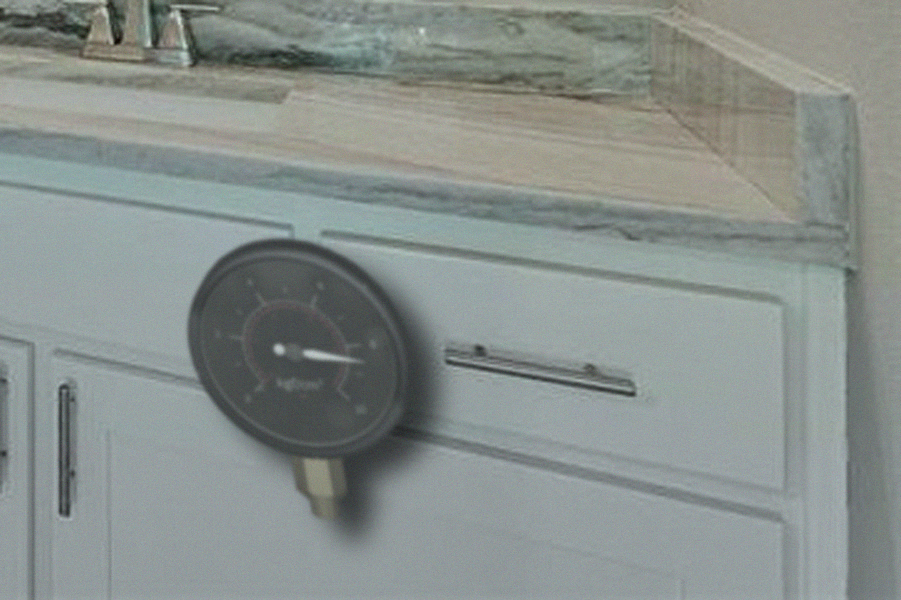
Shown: 8.5 kg/cm²
